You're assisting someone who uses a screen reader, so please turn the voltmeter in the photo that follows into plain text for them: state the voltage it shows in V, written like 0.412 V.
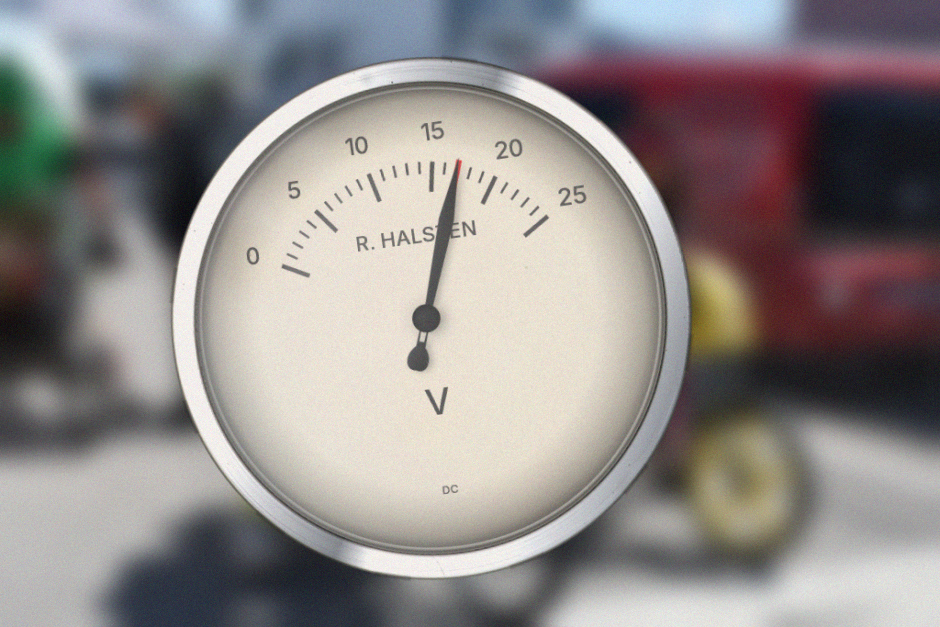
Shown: 17 V
